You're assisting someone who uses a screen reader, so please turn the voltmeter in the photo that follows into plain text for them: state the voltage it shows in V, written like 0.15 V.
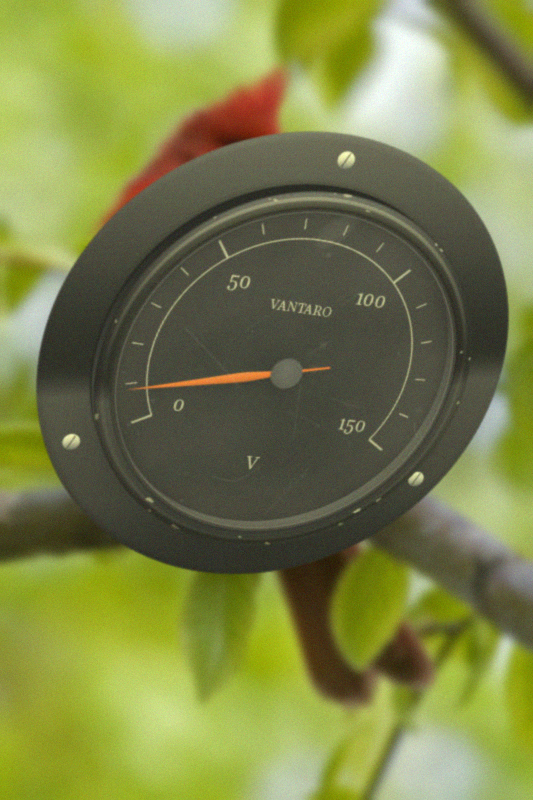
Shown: 10 V
